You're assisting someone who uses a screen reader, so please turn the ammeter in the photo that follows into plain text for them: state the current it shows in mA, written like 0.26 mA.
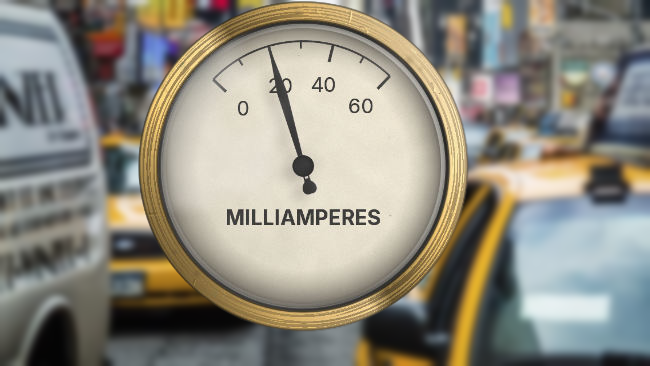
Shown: 20 mA
